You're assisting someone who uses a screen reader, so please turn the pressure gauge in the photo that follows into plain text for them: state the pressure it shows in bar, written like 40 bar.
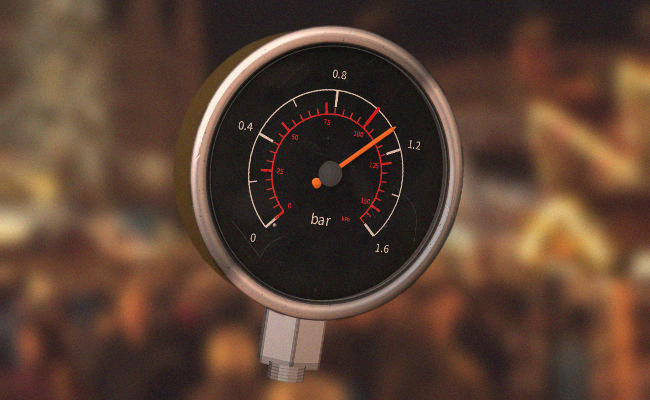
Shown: 1.1 bar
